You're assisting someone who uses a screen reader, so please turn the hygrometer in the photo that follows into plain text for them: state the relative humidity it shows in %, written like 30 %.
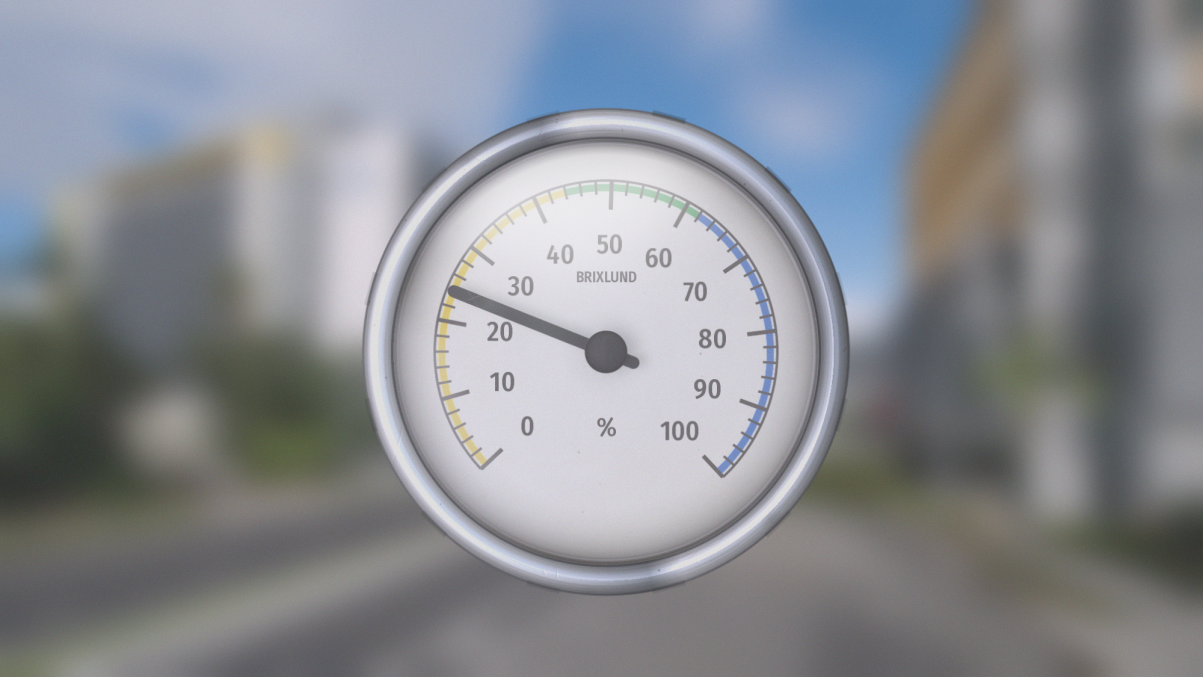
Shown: 24 %
